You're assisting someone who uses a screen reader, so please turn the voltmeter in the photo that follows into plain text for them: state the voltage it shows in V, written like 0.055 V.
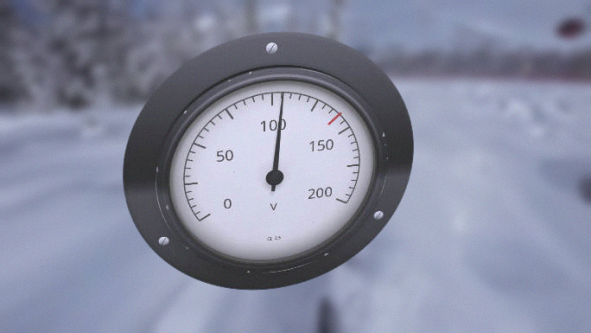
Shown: 105 V
